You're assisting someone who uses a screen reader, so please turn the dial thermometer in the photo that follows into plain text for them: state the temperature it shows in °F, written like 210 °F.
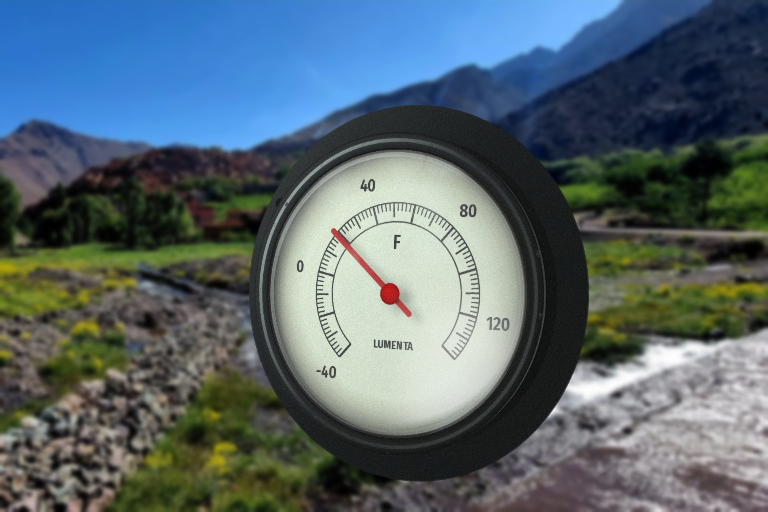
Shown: 20 °F
